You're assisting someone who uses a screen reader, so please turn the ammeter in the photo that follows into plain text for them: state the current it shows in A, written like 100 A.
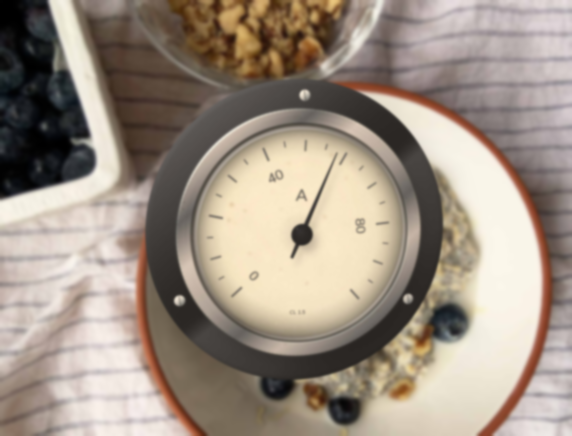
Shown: 57.5 A
